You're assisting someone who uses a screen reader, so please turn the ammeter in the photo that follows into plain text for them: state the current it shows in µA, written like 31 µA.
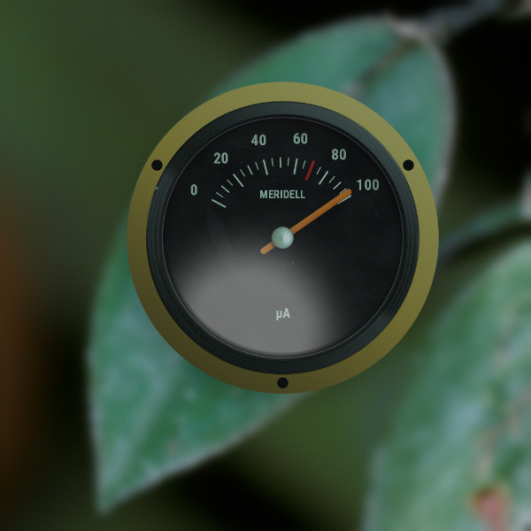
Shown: 97.5 µA
